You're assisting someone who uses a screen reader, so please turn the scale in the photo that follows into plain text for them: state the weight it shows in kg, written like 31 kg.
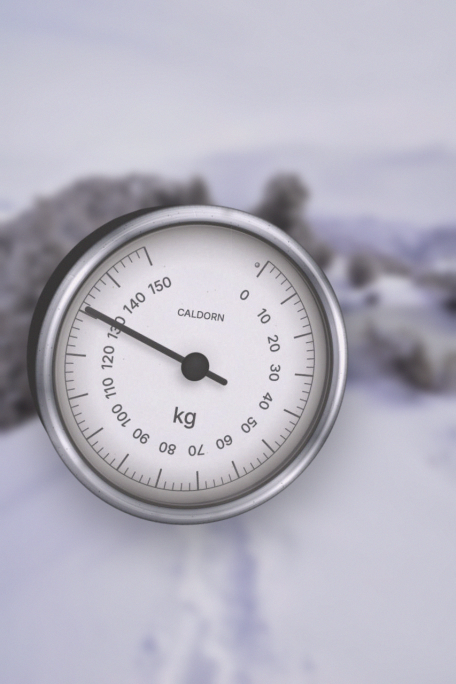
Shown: 131 kg
